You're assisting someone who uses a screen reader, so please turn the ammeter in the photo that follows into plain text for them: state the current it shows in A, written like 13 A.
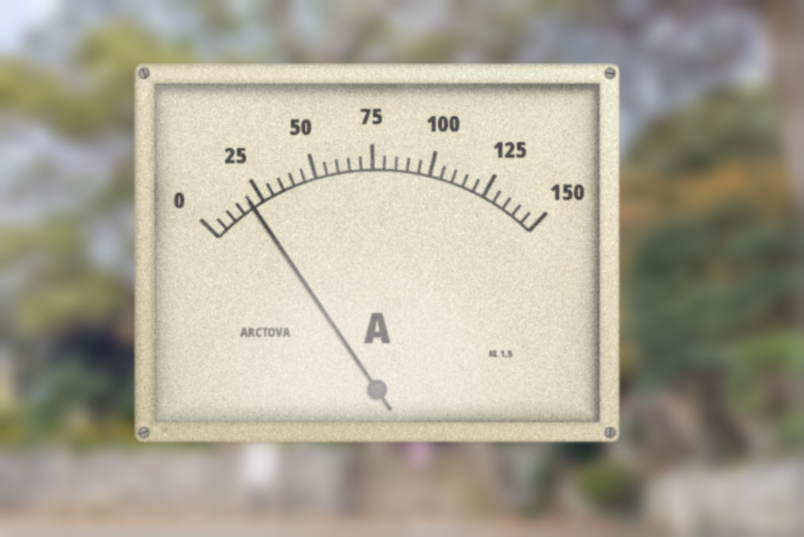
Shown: 20 A
